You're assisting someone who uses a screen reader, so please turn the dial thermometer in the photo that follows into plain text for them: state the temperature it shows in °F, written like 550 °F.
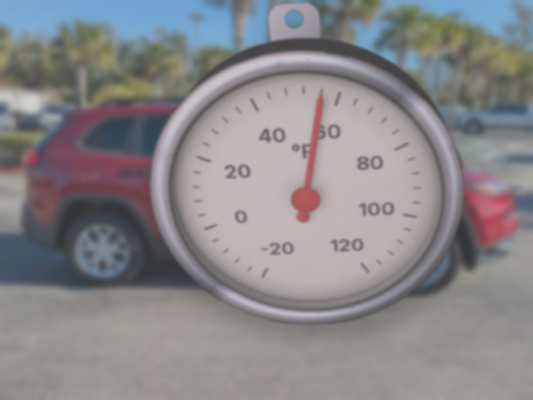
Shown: 56 °F
